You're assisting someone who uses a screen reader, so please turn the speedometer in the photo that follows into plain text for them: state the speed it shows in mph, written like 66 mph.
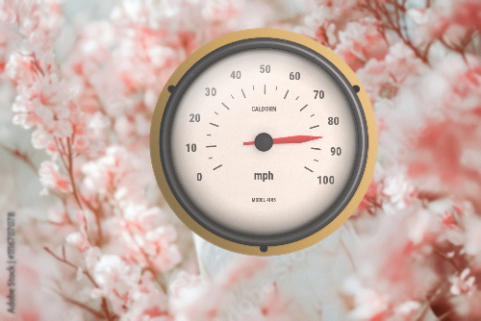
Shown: 85 mph
